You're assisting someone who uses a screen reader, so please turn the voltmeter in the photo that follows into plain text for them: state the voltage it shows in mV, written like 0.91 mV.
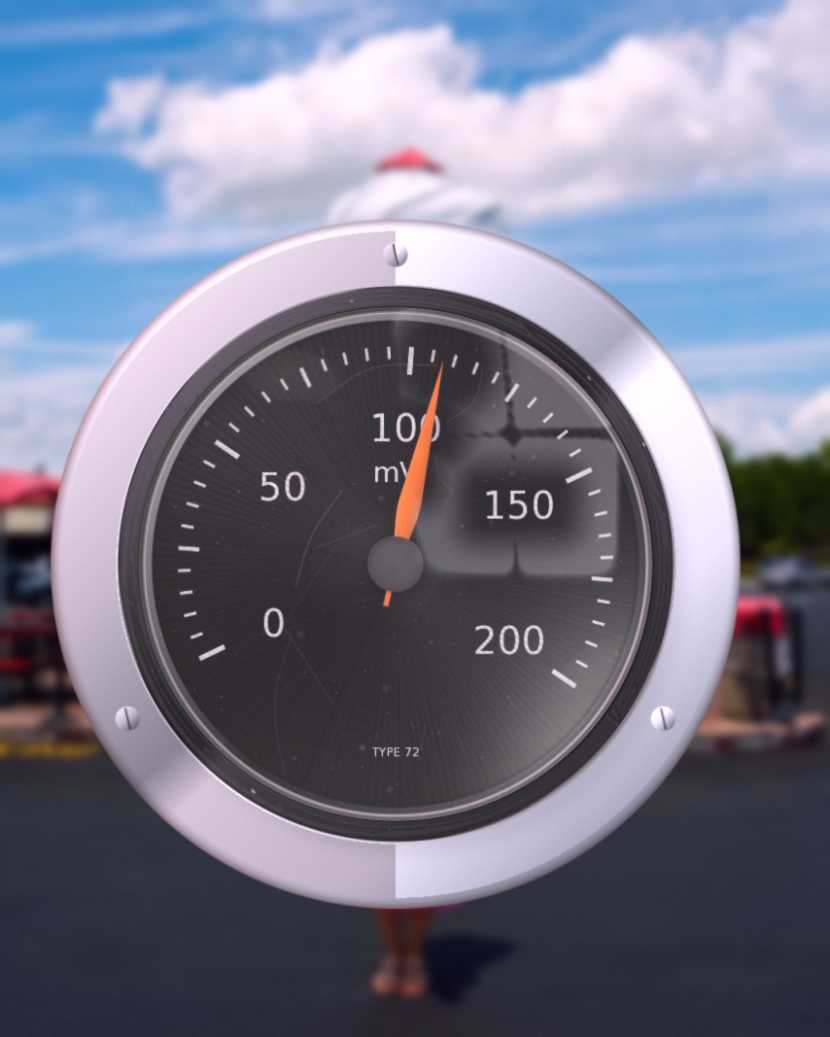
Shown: 107.5 mV
